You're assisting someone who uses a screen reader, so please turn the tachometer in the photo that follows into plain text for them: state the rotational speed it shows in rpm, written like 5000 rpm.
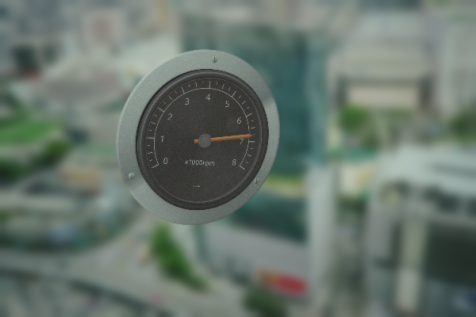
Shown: 6750 rpm
